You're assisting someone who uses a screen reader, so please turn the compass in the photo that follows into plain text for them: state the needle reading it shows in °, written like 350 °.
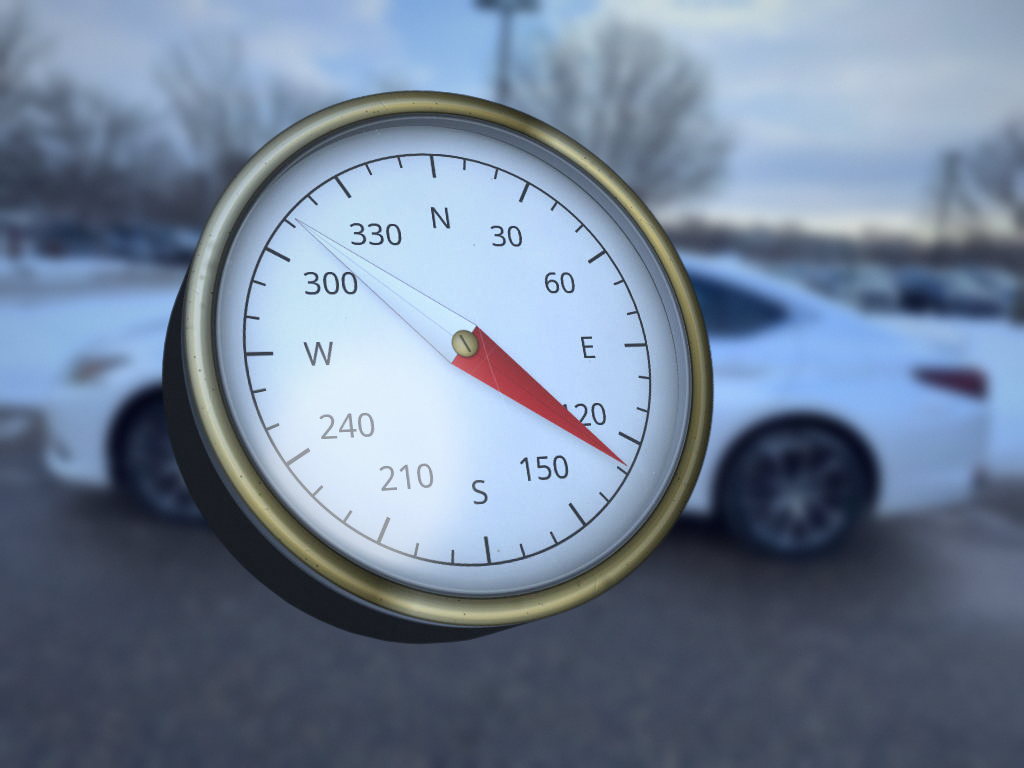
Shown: 130 °
